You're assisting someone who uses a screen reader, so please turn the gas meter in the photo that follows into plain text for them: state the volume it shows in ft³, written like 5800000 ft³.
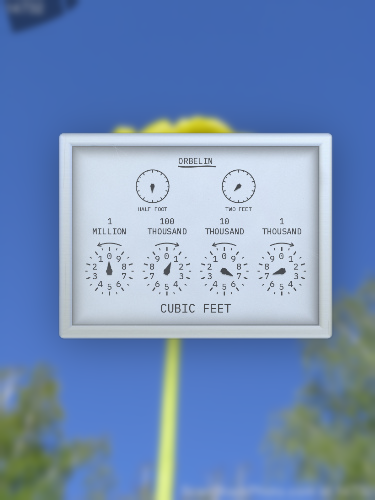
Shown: 6700 ft³
